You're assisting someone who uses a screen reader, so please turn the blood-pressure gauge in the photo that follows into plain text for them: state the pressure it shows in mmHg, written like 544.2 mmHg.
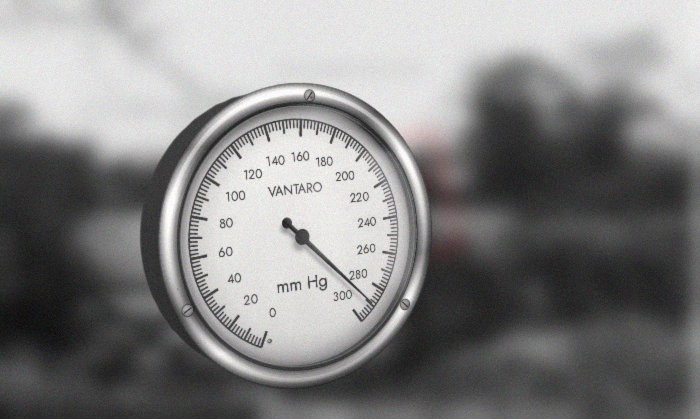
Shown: 290 mmHg
